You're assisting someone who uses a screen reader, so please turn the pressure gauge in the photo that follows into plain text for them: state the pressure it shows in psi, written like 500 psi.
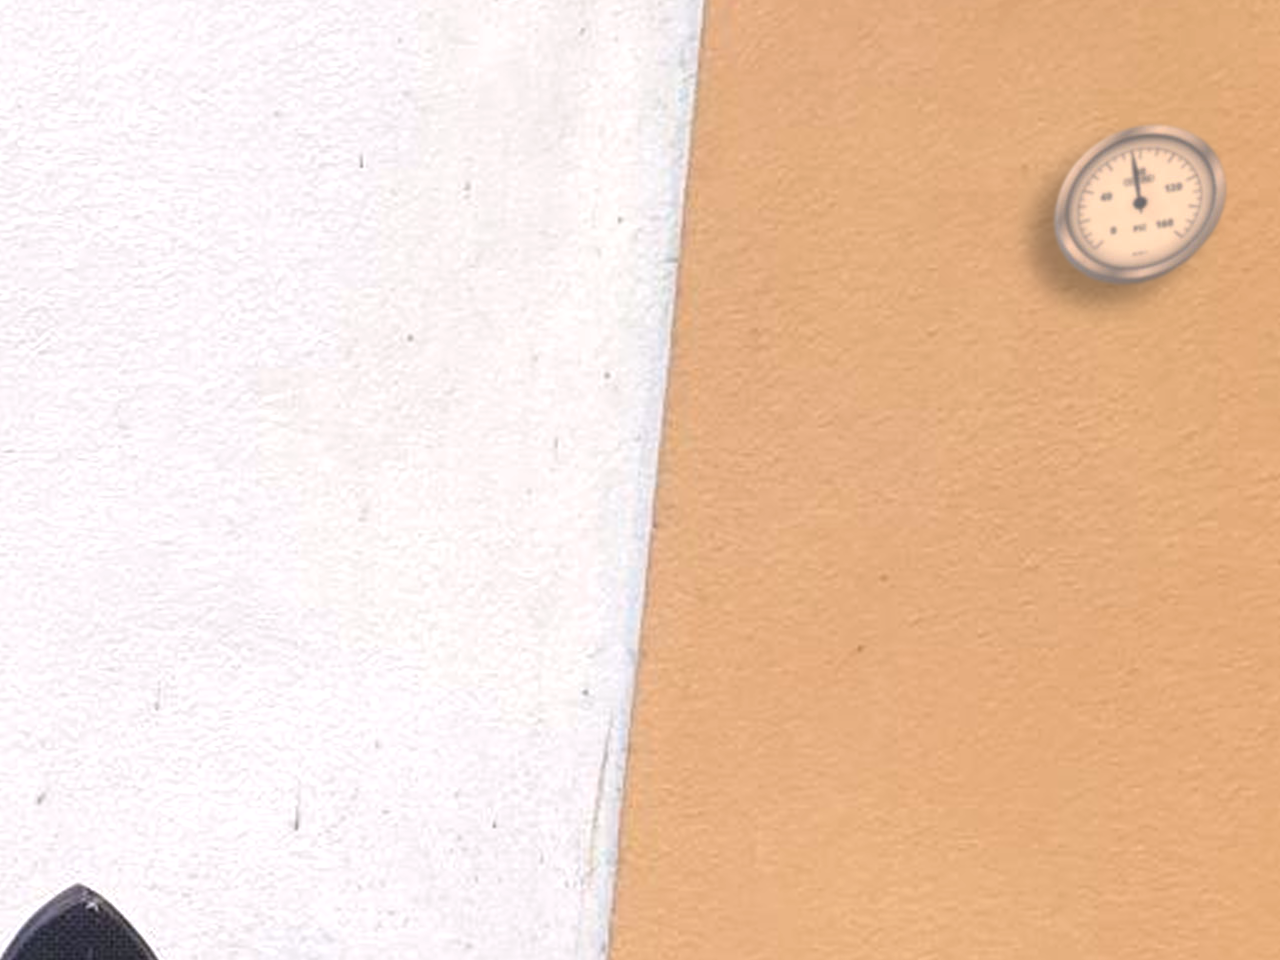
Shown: 75 psi
